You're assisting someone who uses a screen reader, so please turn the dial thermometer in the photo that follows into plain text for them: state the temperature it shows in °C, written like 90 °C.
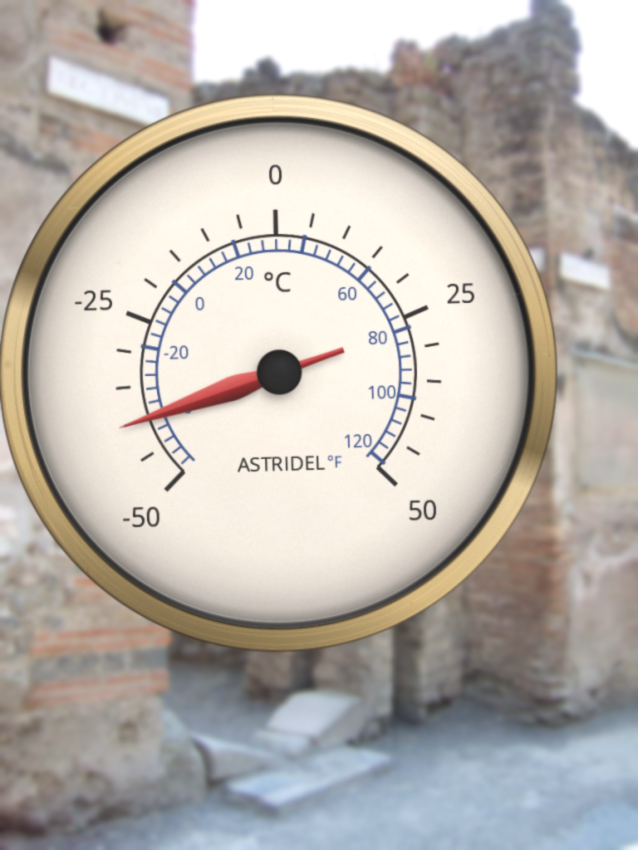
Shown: -40 °C
